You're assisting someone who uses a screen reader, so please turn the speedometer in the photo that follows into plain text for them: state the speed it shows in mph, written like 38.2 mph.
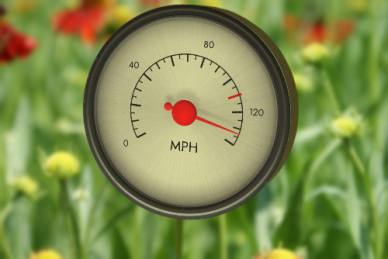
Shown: 132.5 mph
